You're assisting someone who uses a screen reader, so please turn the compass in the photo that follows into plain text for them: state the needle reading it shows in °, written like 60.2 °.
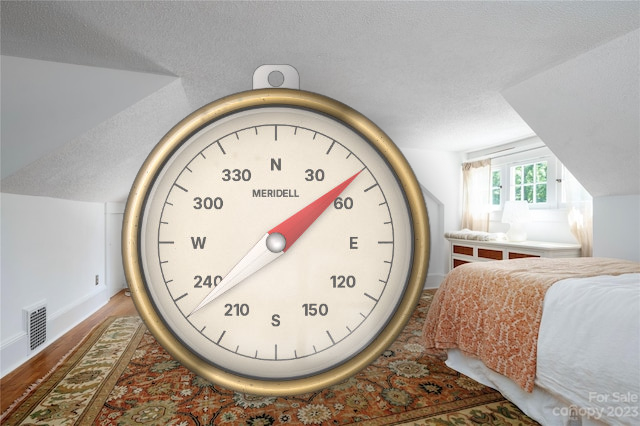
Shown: 50 °
